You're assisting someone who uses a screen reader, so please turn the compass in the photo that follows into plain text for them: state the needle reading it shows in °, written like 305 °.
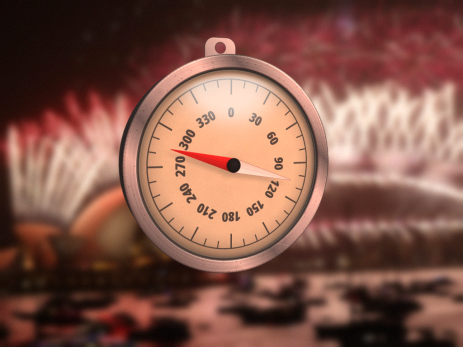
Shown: 285 °
